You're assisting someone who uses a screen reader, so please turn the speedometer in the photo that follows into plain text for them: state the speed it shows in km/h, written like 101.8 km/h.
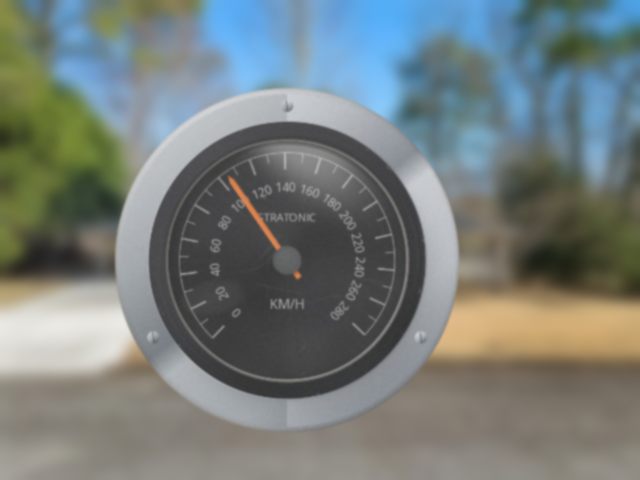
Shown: 105 km/h
